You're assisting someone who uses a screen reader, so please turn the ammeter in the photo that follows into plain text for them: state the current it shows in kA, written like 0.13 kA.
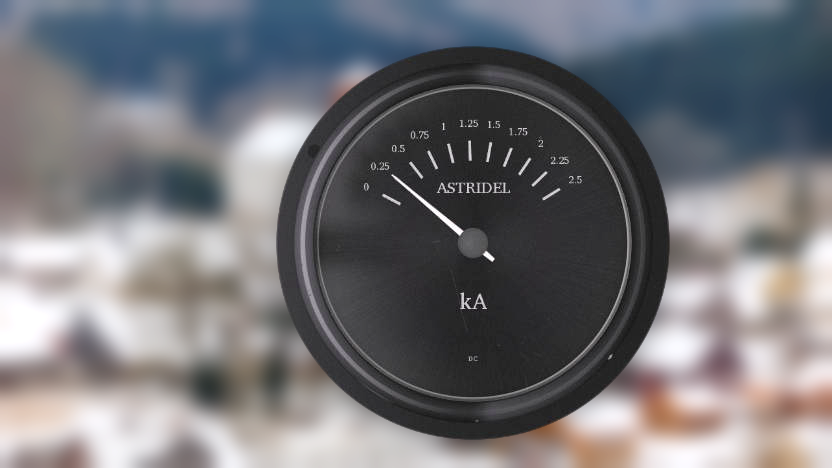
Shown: 0.25 kA
